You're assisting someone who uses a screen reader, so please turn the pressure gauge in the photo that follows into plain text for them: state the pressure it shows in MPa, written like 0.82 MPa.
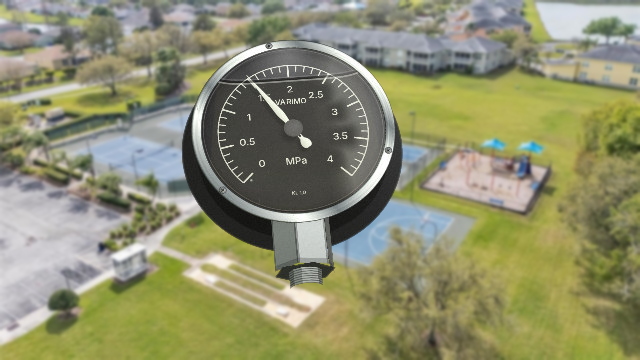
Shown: 1.5 MPa
